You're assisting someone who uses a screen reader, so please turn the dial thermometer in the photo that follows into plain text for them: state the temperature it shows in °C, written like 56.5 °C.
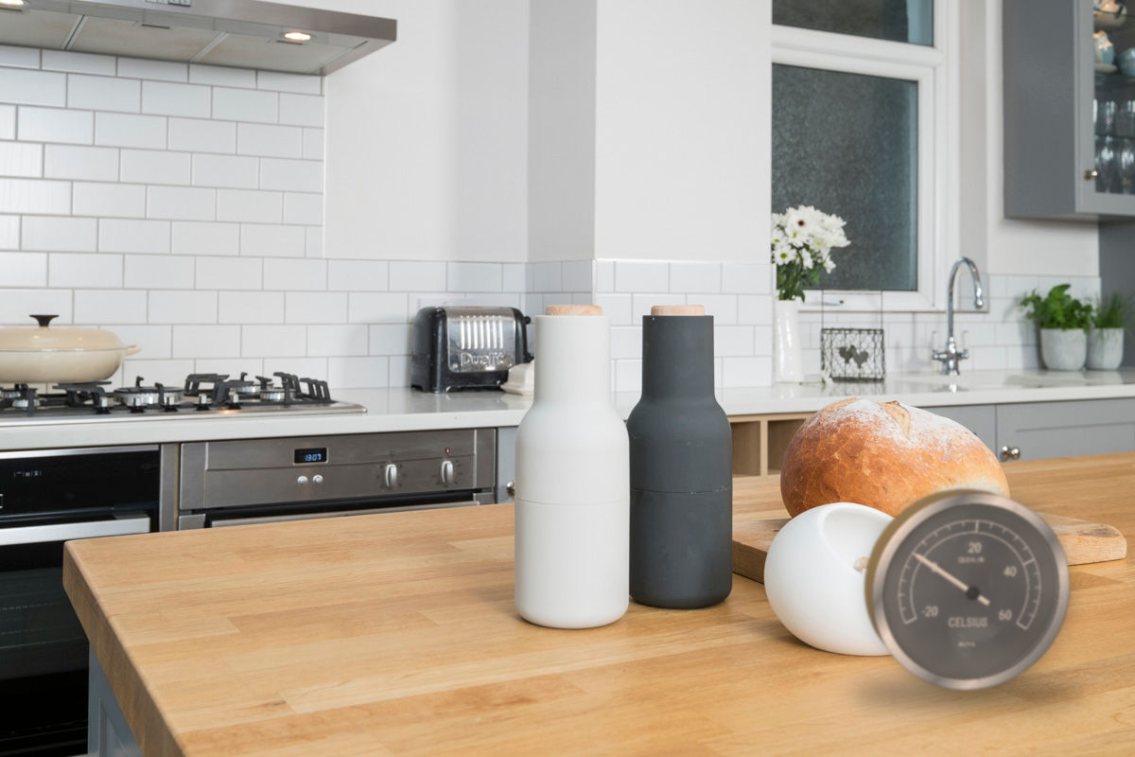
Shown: 0 °C
